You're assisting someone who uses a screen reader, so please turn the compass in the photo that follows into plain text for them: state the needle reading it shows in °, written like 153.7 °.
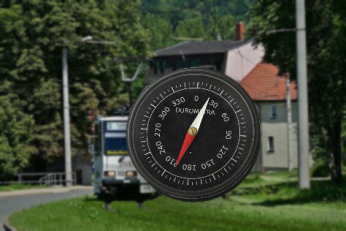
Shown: 200 °
